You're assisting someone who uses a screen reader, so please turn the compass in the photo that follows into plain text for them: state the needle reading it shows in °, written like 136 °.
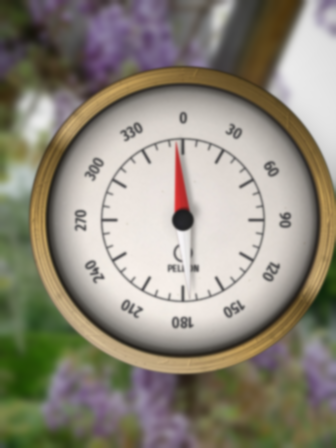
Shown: 355 °
